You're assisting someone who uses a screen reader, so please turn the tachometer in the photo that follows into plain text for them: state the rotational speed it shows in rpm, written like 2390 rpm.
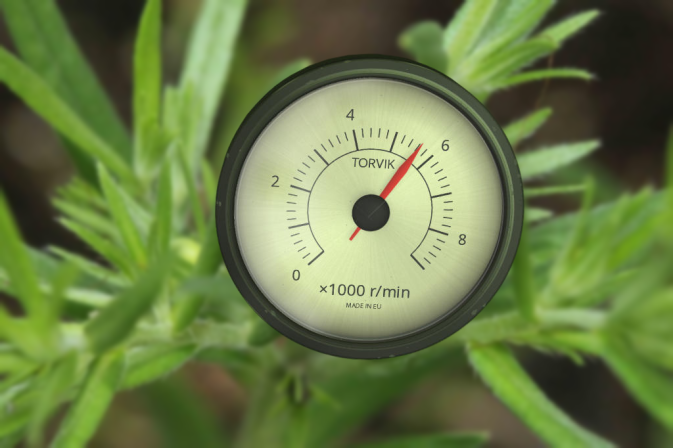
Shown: 5600 rpm
